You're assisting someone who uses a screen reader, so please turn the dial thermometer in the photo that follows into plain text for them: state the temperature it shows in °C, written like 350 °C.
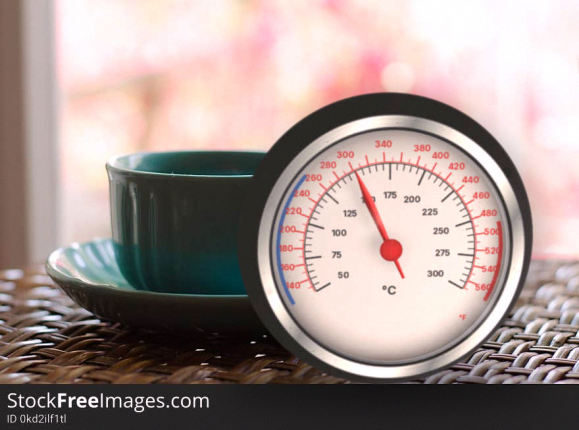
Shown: 150 °C
